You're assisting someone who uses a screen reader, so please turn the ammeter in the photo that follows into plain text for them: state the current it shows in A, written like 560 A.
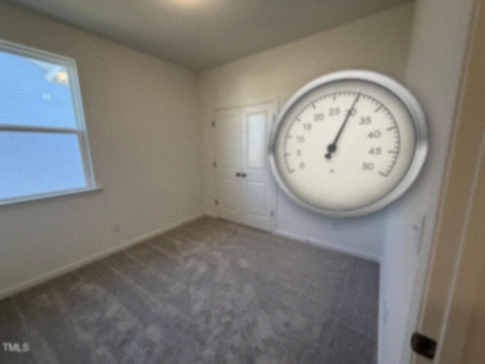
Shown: 30 A
